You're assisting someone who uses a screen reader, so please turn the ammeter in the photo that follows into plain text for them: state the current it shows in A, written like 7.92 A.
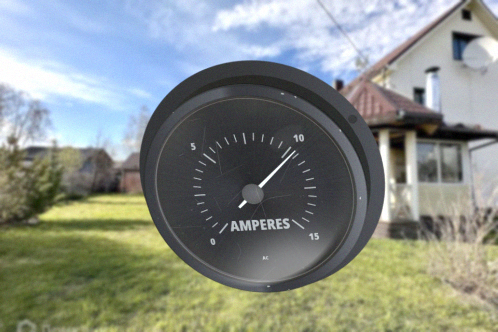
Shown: 10.25 A
